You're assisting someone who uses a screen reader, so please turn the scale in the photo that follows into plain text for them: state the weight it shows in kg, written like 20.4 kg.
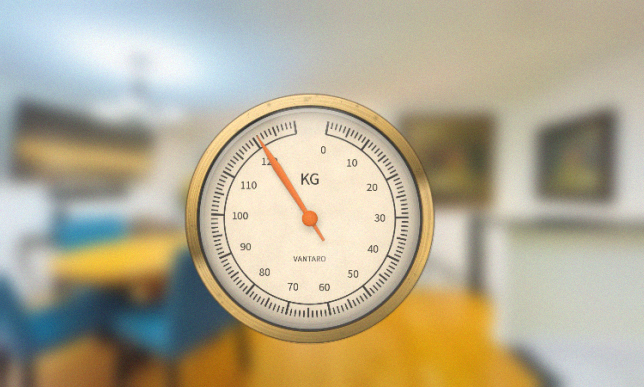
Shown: 121 kg
